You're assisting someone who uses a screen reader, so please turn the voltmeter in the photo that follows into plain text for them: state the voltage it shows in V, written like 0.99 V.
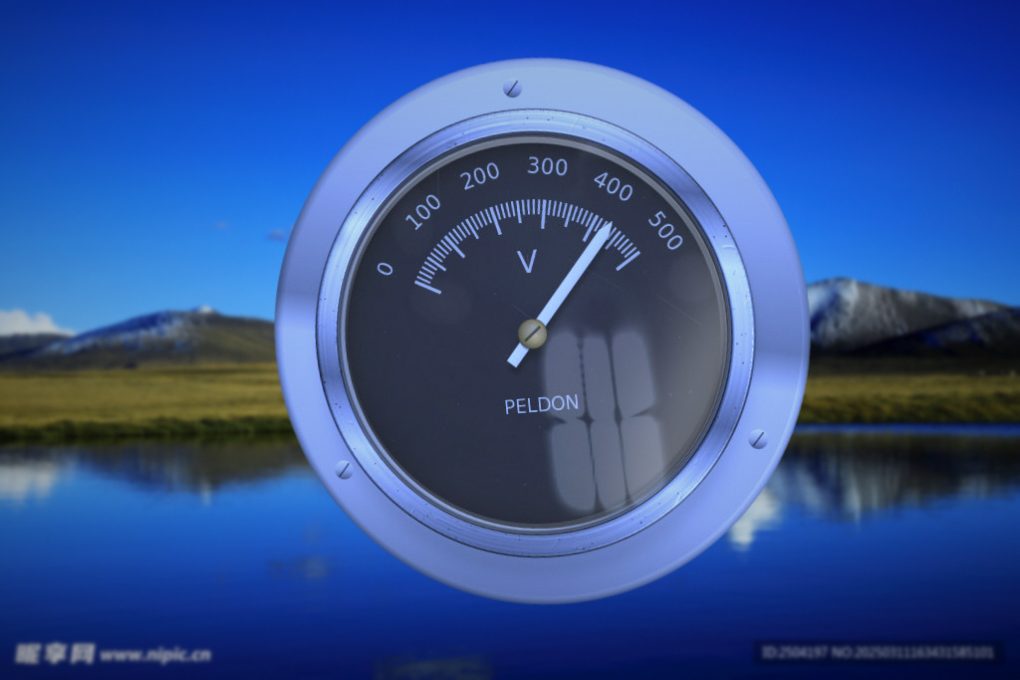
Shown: 430 V
